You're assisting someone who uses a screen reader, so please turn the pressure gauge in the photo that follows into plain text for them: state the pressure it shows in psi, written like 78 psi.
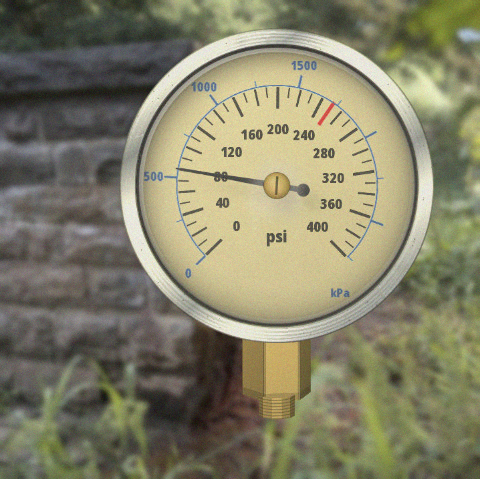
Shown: 80 psi
